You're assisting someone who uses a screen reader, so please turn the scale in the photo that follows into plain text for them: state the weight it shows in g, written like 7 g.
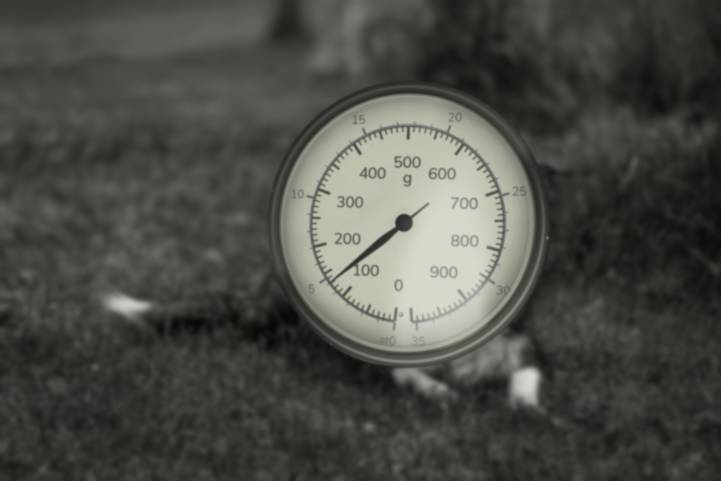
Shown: 130 g
